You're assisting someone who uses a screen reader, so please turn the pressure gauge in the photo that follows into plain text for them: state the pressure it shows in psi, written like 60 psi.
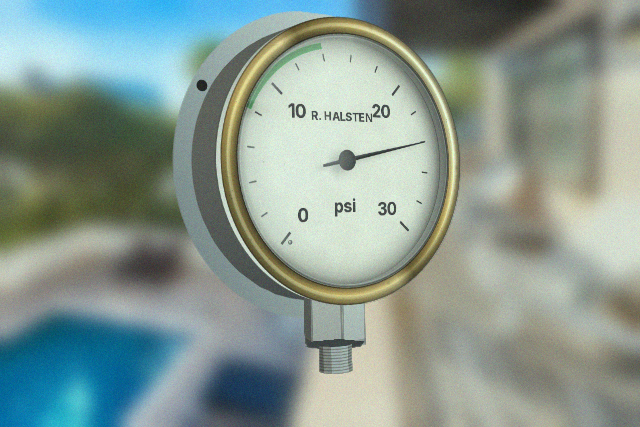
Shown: 24 psi
